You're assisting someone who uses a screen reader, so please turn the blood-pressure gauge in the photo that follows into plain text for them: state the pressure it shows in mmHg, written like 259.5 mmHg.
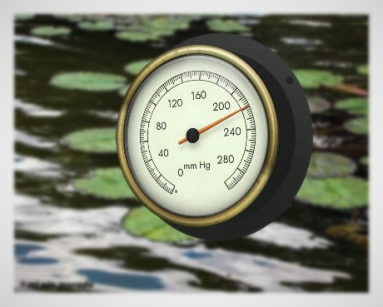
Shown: 220 mmHg
